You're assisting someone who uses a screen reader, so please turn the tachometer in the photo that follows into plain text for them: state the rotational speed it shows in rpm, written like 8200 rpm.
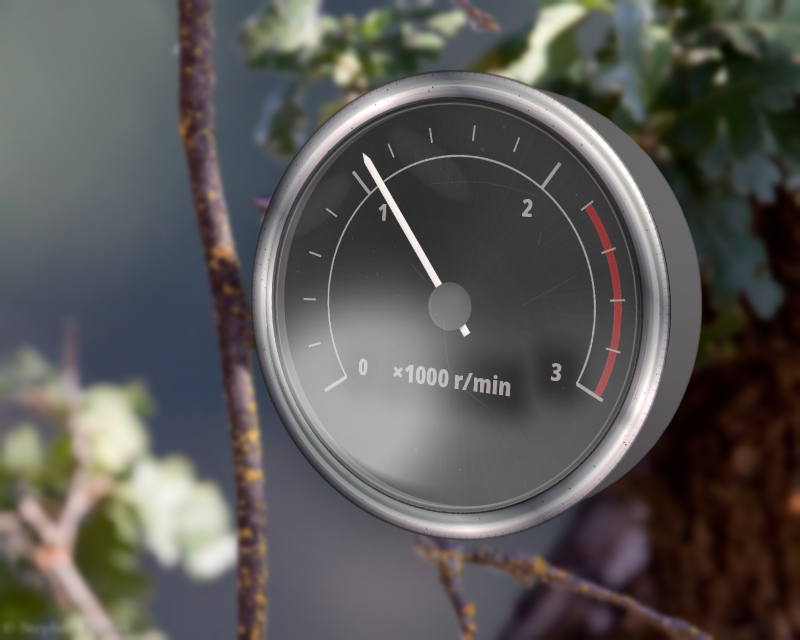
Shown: 1100 rpm
